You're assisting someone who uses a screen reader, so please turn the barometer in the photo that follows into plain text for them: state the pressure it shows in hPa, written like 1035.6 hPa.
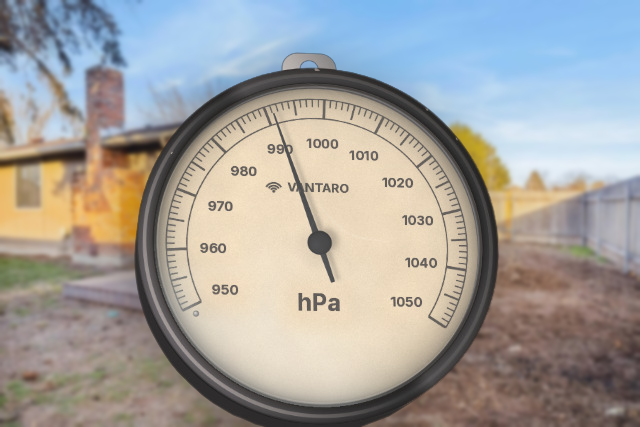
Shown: 991 hPa
